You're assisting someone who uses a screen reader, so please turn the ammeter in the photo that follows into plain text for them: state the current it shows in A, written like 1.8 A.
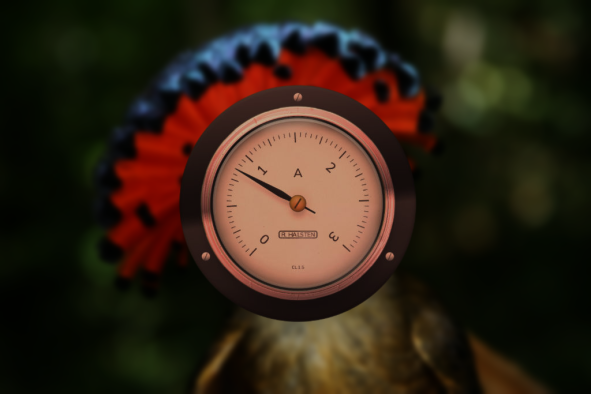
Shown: 0.85 A
